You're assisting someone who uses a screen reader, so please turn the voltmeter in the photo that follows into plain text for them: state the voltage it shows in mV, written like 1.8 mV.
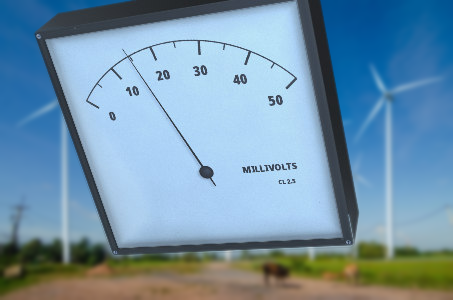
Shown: 15 mV
